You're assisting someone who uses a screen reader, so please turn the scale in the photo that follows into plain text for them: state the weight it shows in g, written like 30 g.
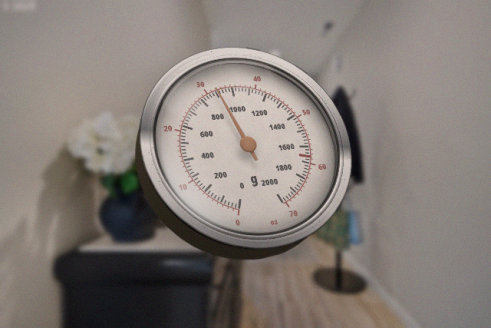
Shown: 900 g
